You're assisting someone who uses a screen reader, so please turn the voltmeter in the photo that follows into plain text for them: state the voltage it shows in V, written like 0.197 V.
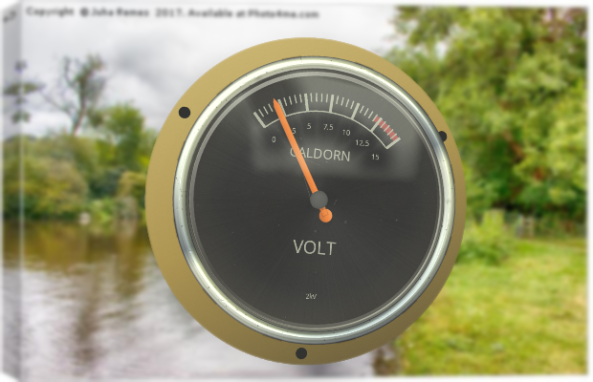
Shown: 2 V
